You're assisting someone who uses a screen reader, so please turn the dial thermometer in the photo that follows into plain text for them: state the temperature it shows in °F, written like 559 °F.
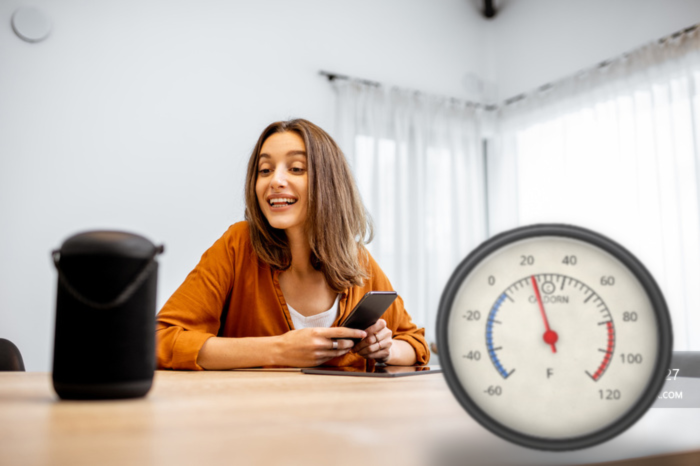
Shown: 20 °F
